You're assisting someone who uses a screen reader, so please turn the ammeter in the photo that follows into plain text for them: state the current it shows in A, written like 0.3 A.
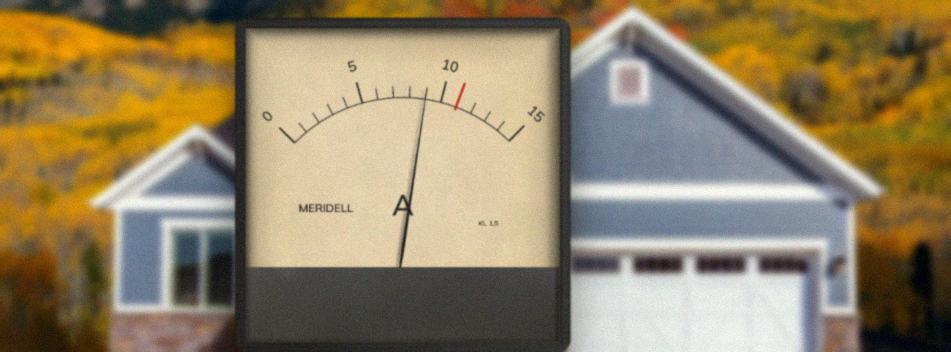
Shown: 9 A
